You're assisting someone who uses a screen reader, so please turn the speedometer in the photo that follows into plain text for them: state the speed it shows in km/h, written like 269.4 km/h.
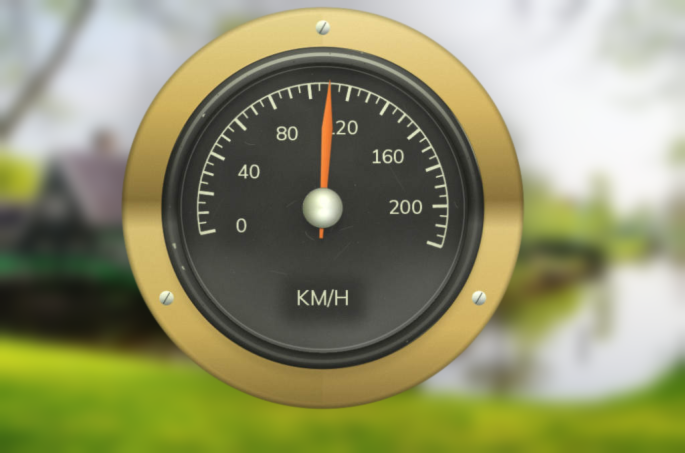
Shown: 110 km/h
